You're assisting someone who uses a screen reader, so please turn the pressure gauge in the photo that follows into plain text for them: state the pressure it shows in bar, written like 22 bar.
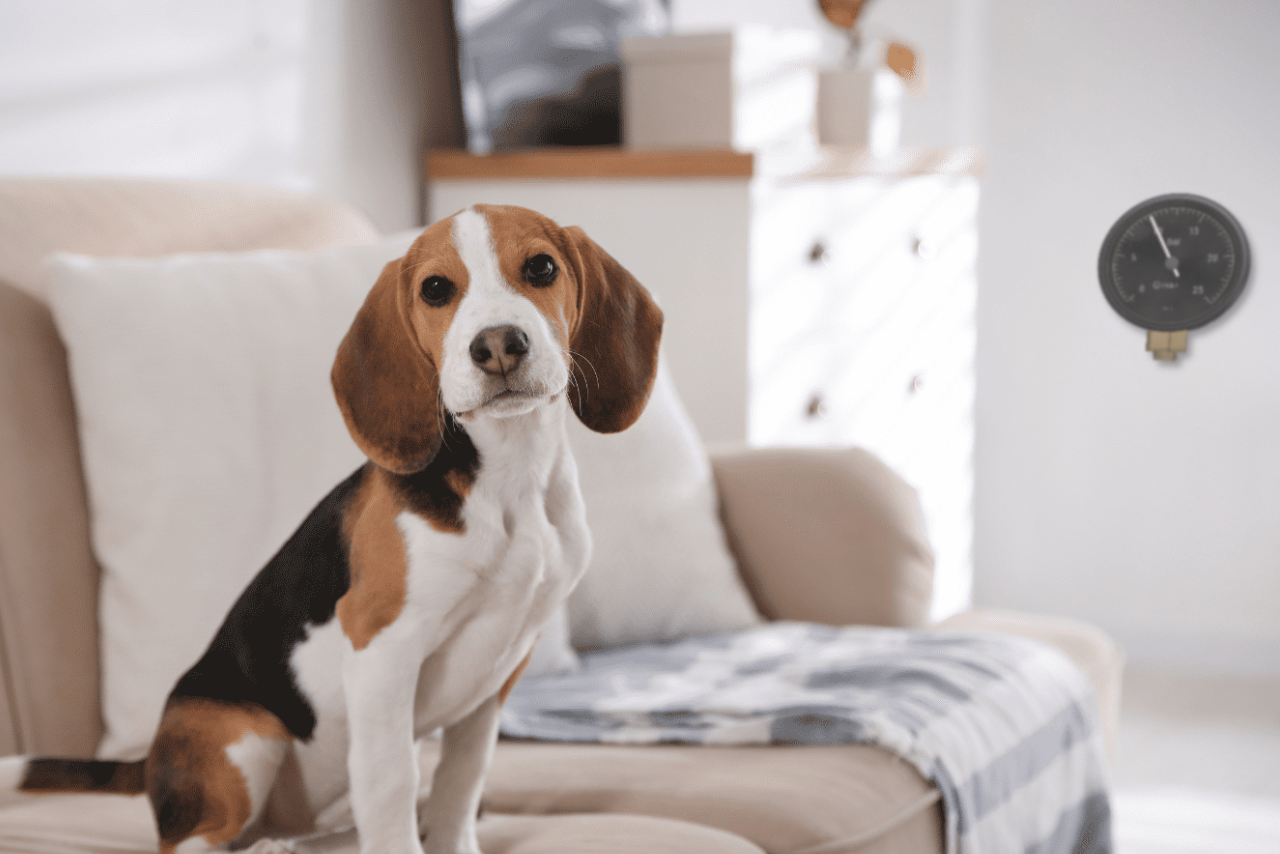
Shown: 10 bar
